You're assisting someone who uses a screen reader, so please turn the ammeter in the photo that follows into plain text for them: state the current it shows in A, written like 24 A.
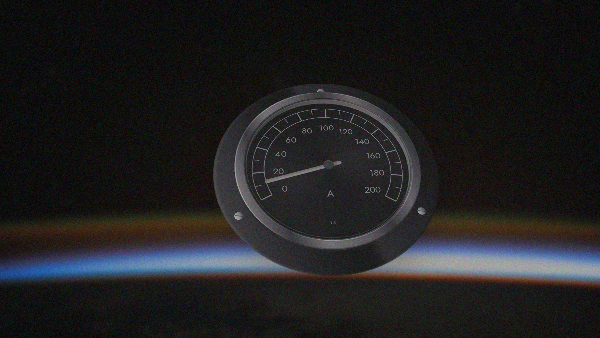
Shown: 10 A
